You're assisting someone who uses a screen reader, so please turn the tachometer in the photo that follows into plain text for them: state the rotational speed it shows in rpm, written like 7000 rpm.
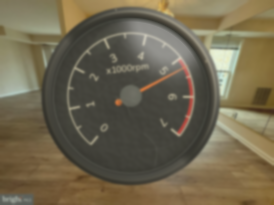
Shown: 5250 rpm
